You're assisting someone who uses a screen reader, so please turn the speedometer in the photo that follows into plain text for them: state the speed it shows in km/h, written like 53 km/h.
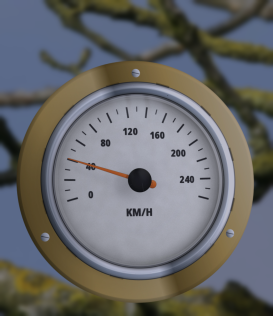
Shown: 40 km/h
